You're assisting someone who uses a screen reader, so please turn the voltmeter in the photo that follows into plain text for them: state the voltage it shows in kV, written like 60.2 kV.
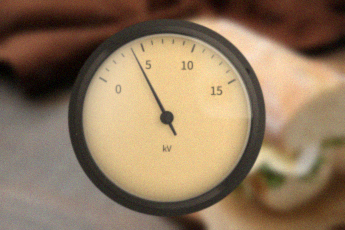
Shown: 4 kV
